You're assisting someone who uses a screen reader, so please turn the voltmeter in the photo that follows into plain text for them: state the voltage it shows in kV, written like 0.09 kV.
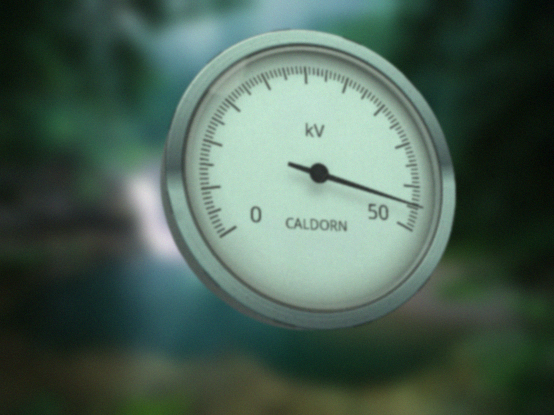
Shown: 47.5 kV
